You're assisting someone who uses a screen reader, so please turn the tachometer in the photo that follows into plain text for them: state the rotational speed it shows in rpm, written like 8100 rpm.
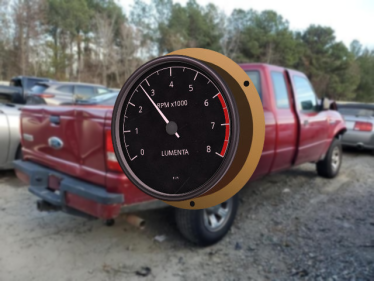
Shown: 2750 rpm
